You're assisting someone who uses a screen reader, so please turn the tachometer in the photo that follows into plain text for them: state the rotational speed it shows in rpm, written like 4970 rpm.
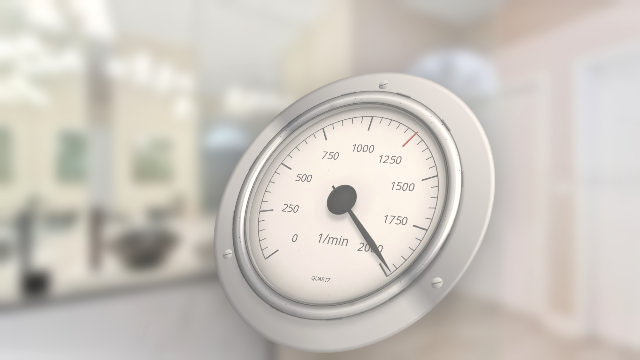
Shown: 1975 rpm
